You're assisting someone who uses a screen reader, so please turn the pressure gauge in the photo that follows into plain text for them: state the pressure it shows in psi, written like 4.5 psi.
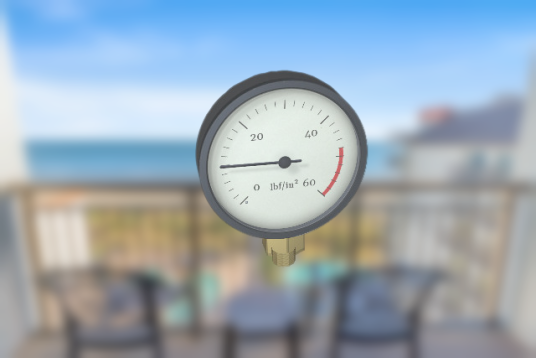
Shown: 10 psi
